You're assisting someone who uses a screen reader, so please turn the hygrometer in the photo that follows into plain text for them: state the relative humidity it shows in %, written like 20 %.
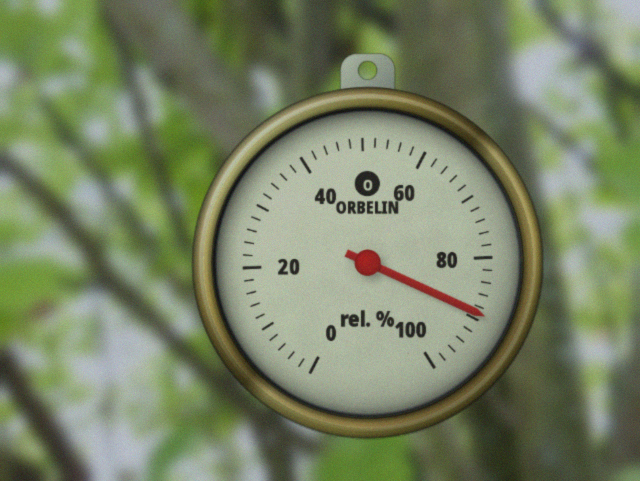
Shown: 89 %
